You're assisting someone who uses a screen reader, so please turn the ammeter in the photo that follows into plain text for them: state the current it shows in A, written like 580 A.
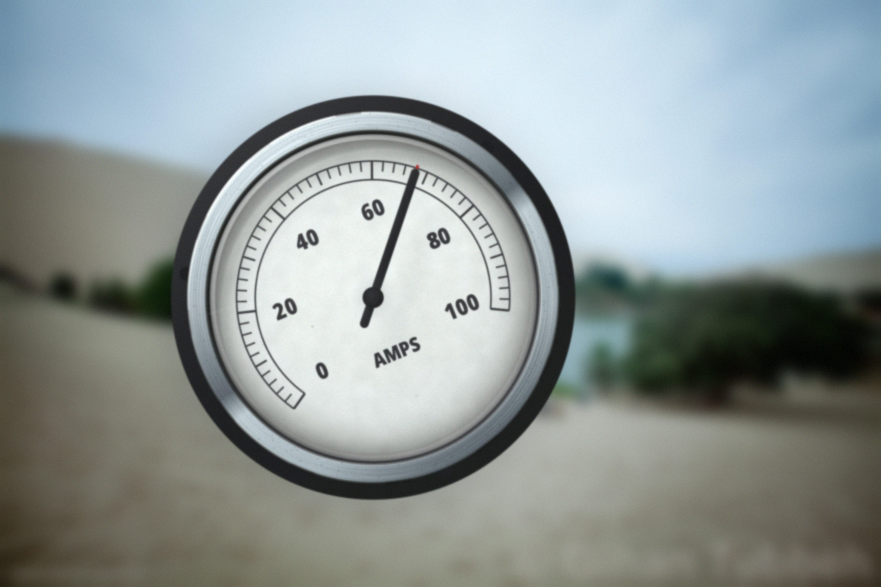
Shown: 68 A
